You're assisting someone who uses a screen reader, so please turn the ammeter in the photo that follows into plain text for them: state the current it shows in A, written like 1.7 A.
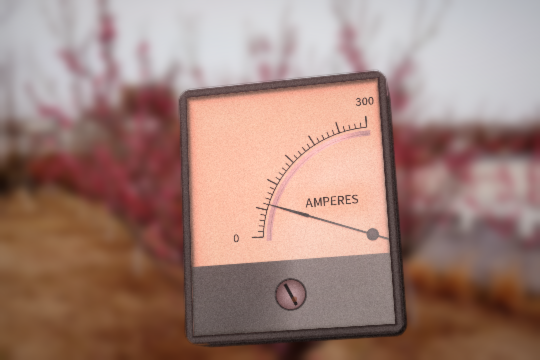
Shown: 60 A
